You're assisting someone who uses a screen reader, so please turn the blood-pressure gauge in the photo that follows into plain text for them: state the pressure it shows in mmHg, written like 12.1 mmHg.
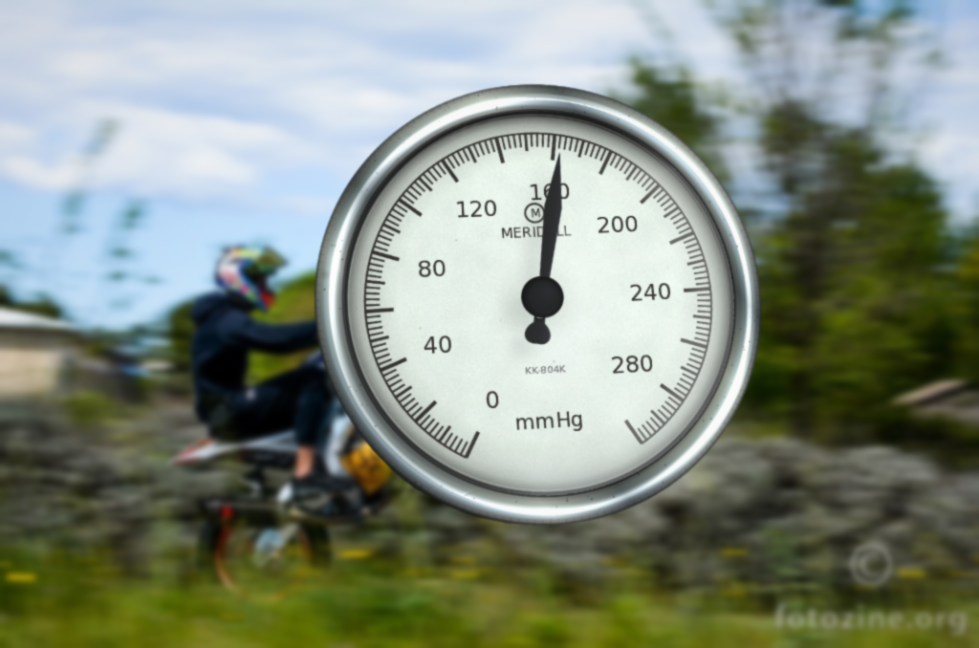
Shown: 162 mmHg
